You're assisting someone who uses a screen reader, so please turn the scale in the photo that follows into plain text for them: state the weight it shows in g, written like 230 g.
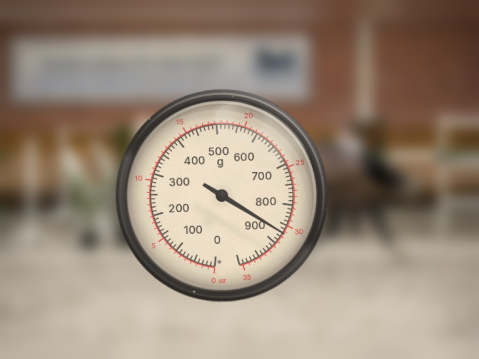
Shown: 870 g
